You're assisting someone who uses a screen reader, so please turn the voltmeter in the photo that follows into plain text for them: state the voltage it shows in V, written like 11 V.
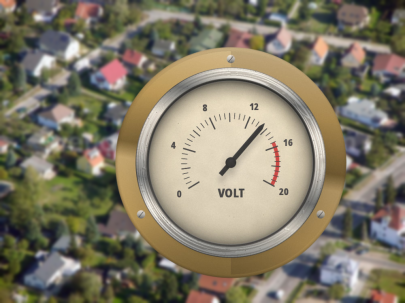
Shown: 13.5 V
